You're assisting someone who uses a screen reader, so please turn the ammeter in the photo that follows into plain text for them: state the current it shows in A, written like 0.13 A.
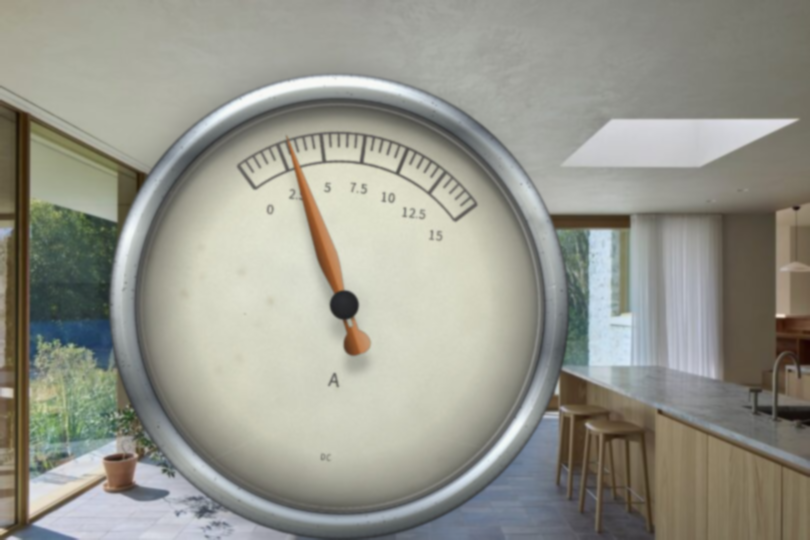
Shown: 3 A
